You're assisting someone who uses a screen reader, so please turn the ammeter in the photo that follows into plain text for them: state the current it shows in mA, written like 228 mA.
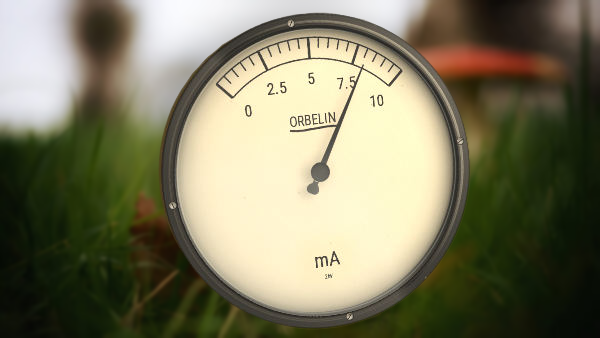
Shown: 8 mA
